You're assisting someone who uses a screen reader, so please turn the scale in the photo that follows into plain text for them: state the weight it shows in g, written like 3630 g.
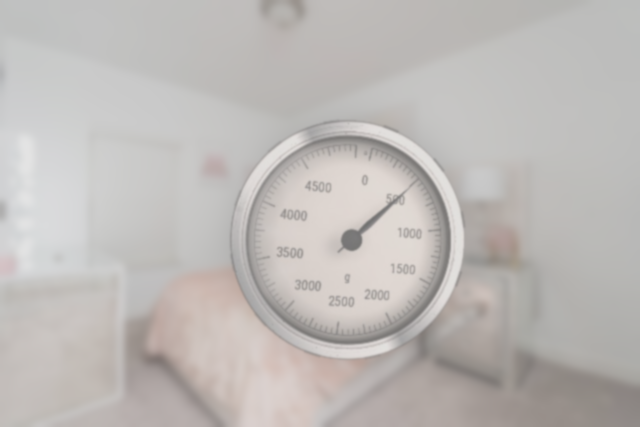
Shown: 500 g
